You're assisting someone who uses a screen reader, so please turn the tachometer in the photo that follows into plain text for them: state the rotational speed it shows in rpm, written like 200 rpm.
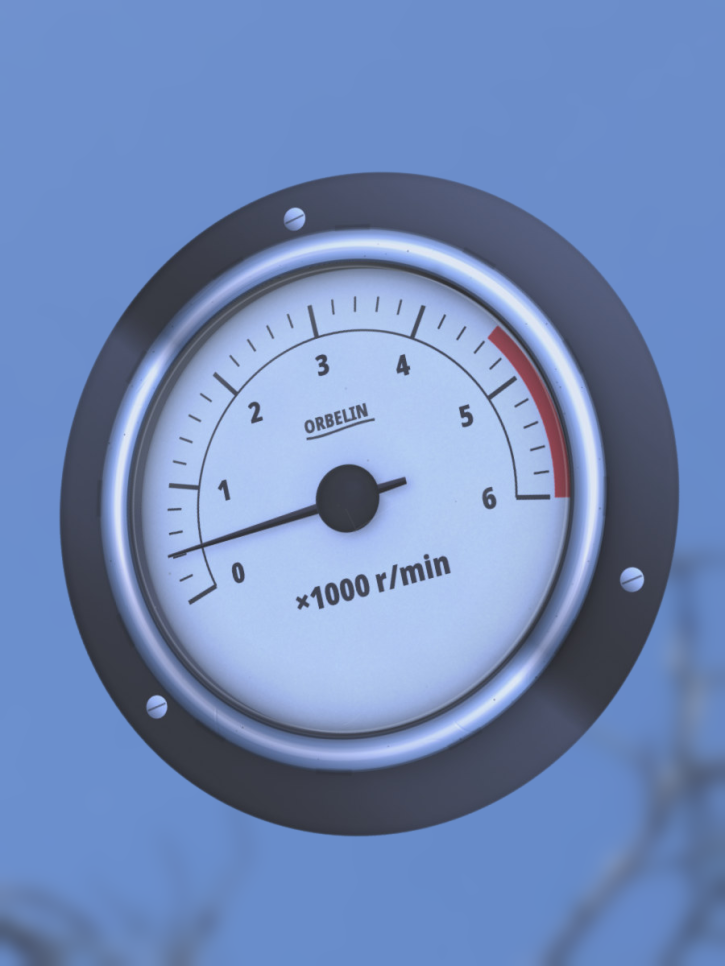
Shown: 400 rpm
